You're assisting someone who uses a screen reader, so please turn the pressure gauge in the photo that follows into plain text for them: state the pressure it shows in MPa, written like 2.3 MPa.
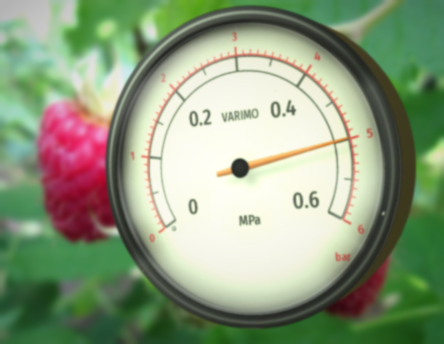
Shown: 0.5 MPa
